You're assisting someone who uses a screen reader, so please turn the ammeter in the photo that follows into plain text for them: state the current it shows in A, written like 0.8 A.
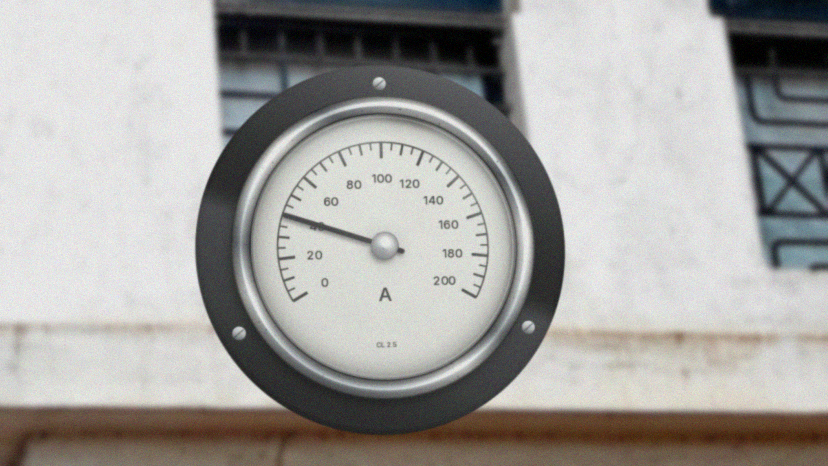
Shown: 40 A
